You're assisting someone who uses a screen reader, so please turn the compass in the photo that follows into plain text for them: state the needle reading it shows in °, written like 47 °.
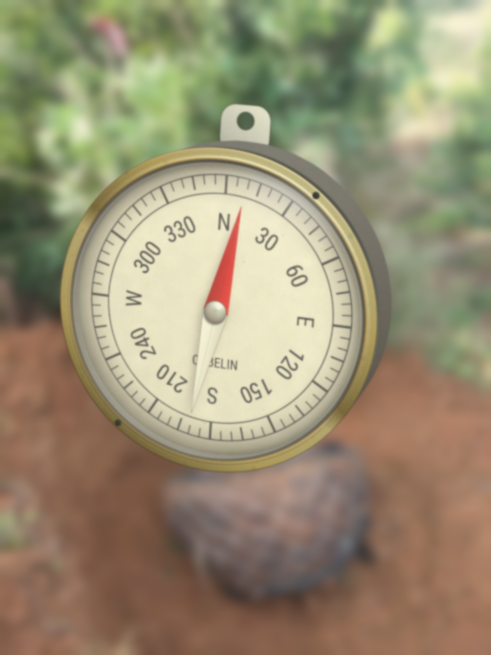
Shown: 10 °
